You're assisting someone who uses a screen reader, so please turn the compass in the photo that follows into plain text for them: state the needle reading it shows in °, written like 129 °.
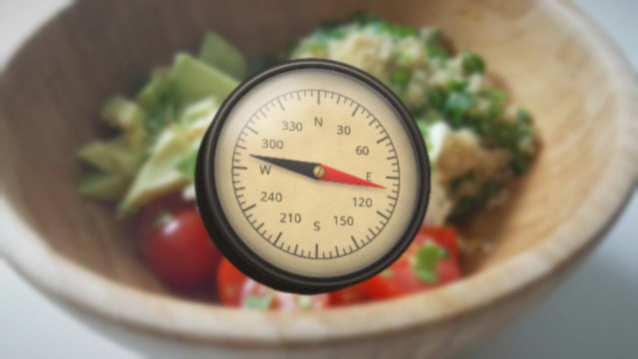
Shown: 100 °
